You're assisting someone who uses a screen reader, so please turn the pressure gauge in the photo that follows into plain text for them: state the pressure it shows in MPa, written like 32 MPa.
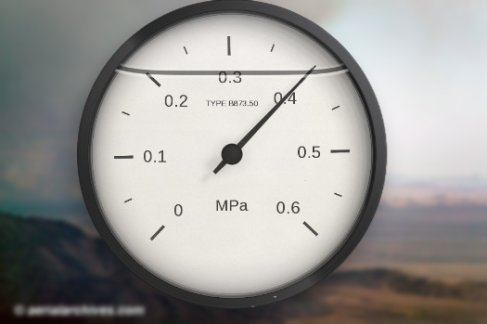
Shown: 0.4 MPa
